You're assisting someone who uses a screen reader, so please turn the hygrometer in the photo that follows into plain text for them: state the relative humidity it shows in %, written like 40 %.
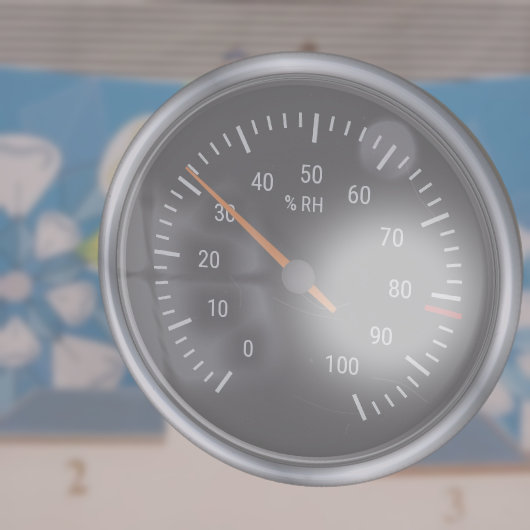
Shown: 32 %
